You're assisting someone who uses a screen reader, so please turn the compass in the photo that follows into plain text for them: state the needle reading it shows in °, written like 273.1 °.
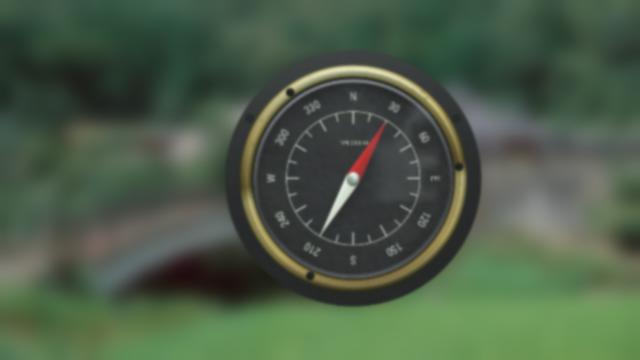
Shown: 30 °
